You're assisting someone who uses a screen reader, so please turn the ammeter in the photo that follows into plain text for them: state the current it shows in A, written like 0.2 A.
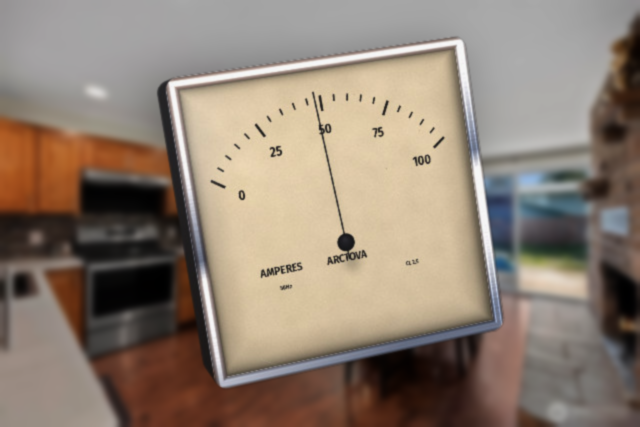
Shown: 47.5 A
